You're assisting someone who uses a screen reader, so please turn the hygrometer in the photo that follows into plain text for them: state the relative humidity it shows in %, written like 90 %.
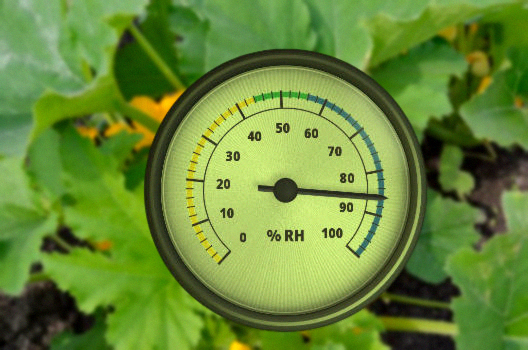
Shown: 86 %
